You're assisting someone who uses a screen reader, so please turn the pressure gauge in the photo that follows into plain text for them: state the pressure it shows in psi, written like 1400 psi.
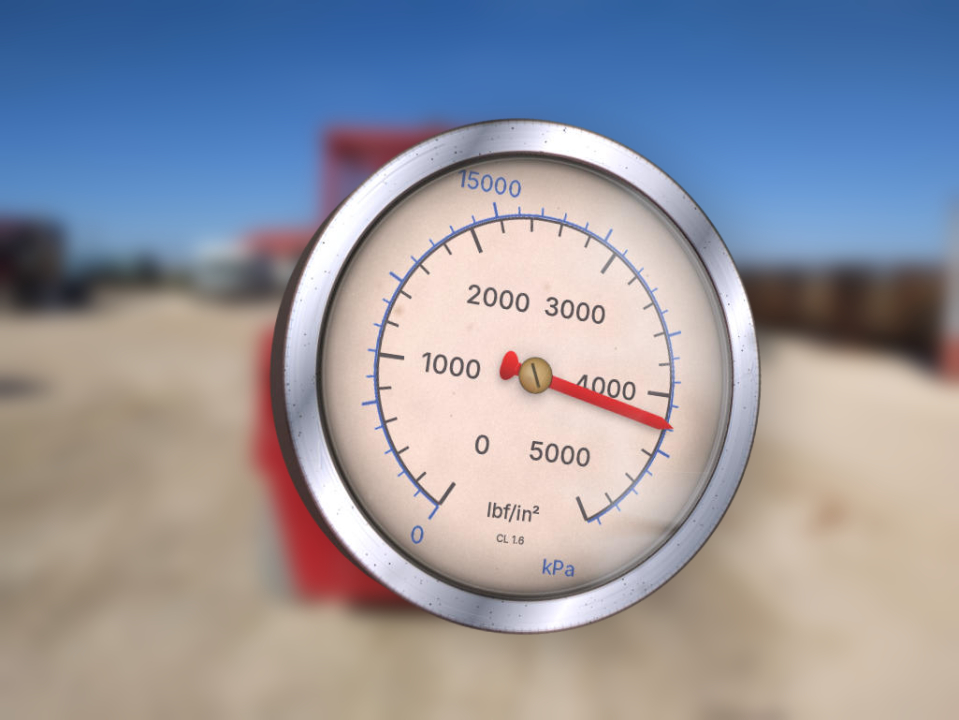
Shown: 4200 psi
